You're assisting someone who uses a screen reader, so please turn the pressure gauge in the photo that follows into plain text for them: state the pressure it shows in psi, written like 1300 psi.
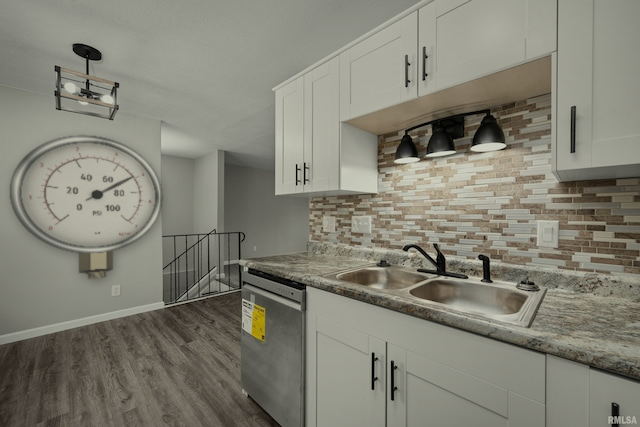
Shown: 70 psi
